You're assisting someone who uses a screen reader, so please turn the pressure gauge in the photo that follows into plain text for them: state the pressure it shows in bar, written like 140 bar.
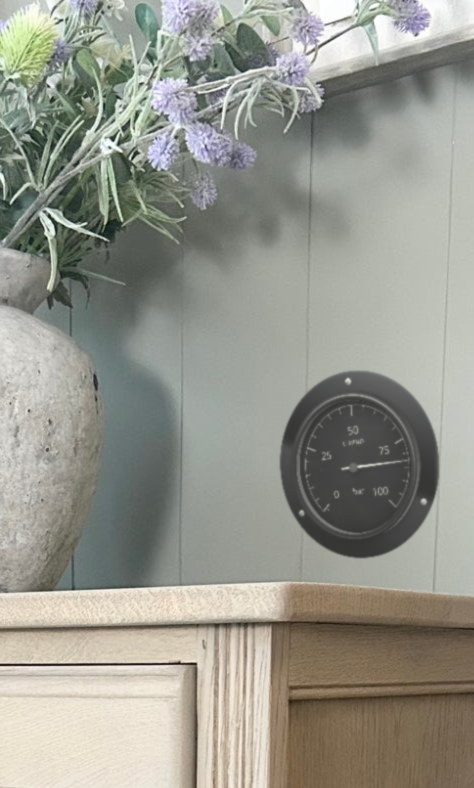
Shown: 82.5 bar
